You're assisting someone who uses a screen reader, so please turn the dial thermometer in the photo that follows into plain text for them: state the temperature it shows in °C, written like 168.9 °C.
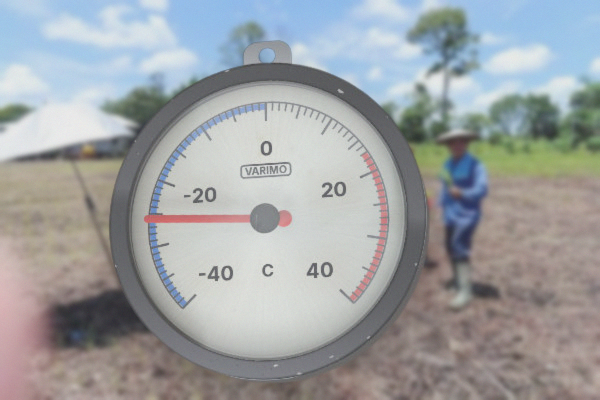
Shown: -26 °C
